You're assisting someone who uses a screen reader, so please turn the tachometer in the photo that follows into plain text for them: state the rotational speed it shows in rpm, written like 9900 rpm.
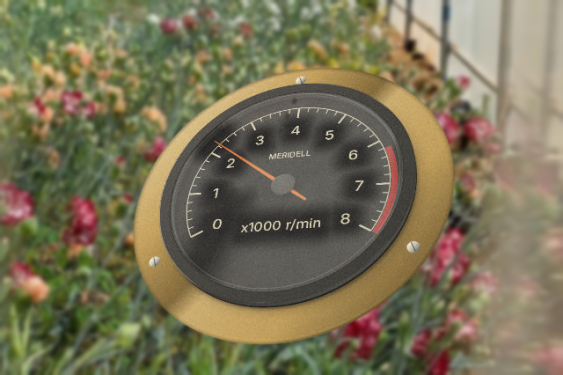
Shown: 2200 rpm
